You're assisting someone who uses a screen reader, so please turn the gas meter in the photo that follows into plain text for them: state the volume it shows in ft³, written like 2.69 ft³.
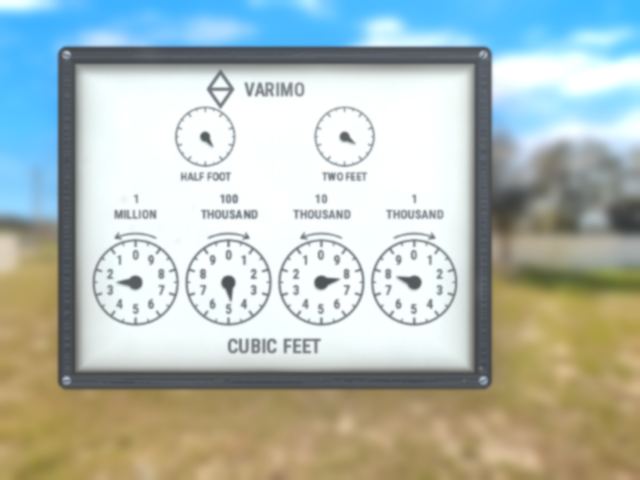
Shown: 247800 ft³
